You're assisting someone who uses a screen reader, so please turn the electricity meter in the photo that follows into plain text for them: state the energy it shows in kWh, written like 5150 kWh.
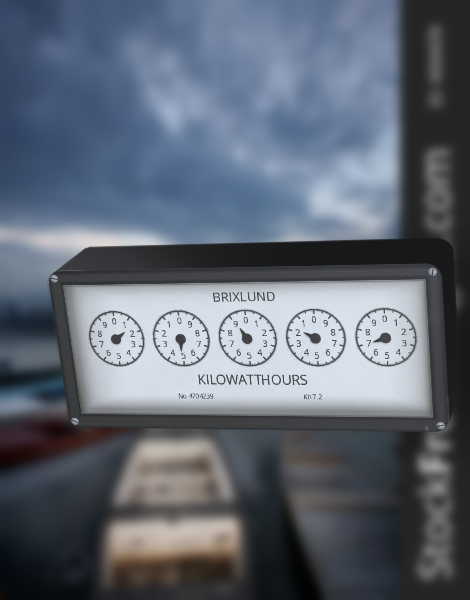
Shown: 14917 kWh
